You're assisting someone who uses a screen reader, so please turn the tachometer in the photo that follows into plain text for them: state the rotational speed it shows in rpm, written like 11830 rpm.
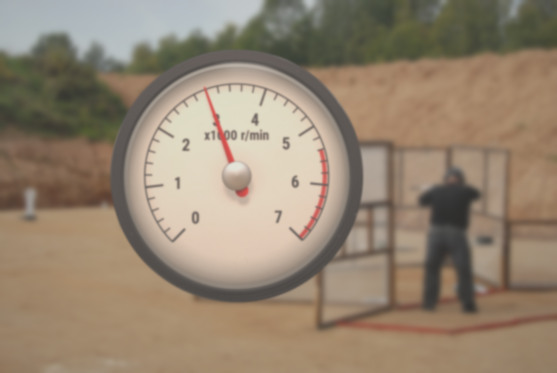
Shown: 3000 rpm
